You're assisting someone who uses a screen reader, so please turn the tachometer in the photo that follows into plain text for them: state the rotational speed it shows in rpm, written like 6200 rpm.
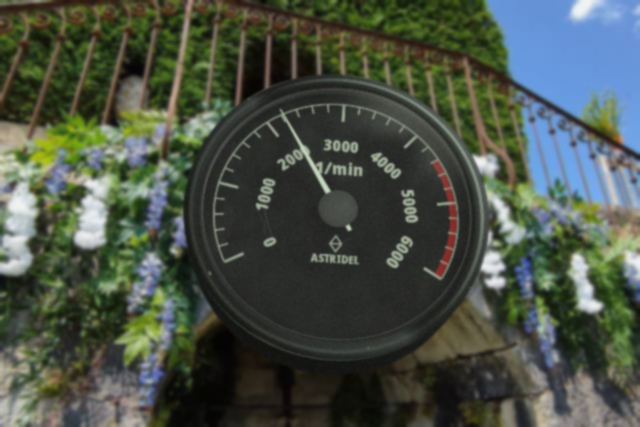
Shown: 2200 rpm
